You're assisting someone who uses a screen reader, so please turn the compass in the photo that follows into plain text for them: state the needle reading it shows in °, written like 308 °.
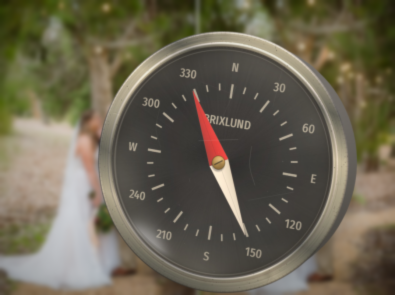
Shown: 330 °
